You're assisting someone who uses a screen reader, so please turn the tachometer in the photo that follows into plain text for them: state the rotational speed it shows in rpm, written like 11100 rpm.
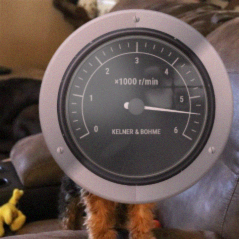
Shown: 5400 rpm
